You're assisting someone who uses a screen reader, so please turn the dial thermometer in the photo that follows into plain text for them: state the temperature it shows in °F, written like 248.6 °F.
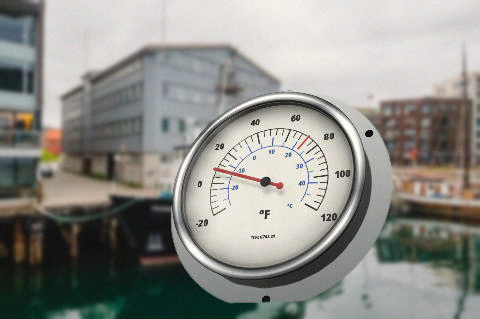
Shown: 8 °F
